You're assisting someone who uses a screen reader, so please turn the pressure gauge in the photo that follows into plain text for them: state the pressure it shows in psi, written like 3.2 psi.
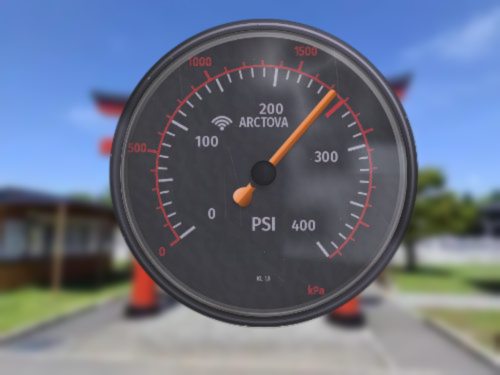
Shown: 250 psi
